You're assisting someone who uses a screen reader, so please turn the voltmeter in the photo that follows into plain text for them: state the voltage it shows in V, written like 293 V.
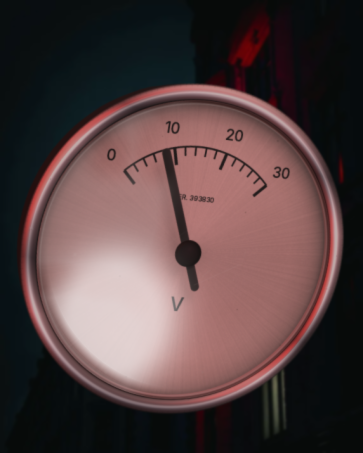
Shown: 8 V
